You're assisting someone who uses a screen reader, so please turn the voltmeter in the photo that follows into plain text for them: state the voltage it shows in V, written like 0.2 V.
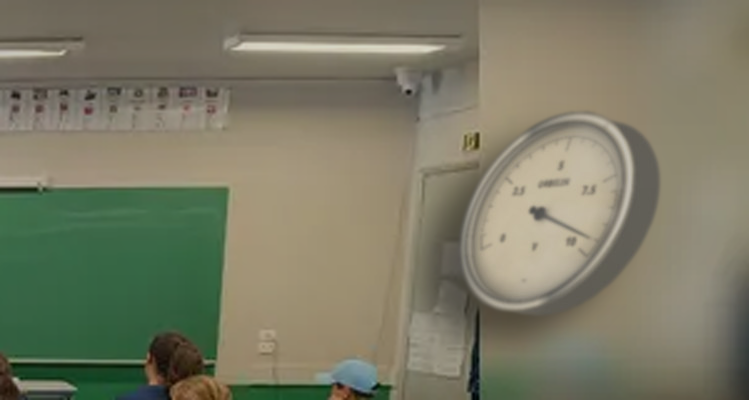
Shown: 9.5 V
